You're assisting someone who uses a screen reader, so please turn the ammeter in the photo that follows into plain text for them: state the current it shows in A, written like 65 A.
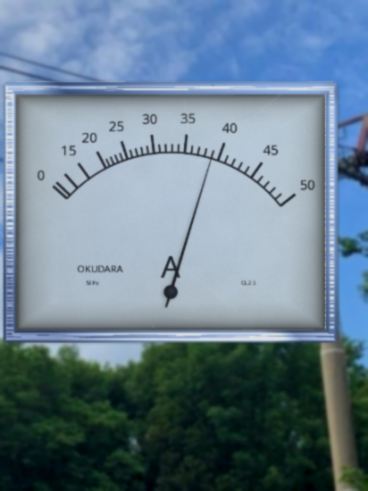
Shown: 39 A
